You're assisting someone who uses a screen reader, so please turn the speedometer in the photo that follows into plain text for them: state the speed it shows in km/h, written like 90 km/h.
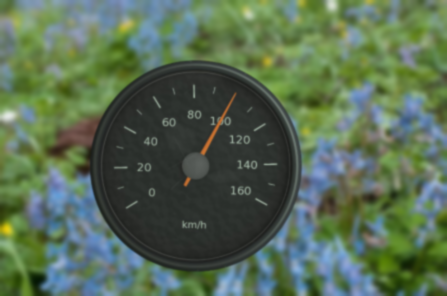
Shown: 100 km/h
